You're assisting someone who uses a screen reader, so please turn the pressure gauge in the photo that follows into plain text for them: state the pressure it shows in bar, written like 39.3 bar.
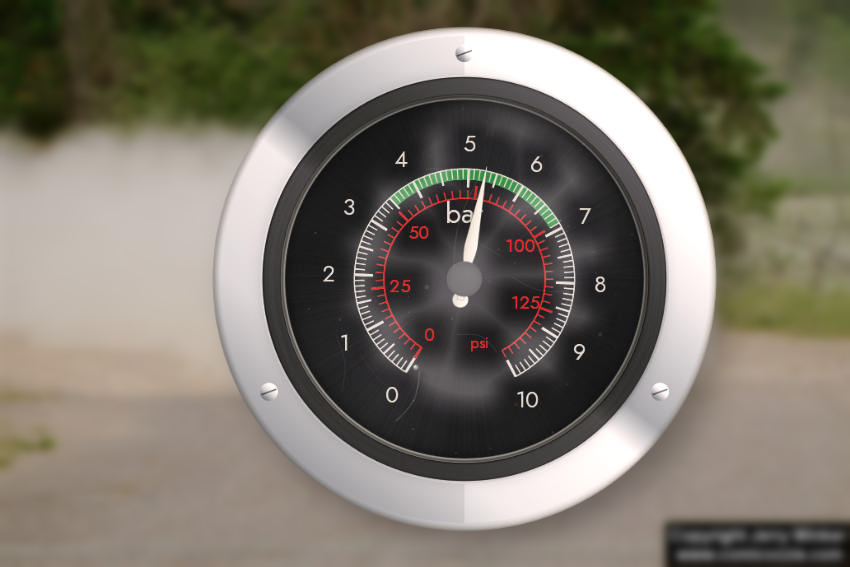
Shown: 5.3 bar
